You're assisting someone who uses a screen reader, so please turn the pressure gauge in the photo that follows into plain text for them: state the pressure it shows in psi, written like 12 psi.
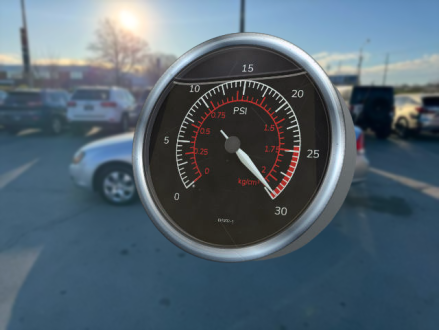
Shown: 29.5 psi
